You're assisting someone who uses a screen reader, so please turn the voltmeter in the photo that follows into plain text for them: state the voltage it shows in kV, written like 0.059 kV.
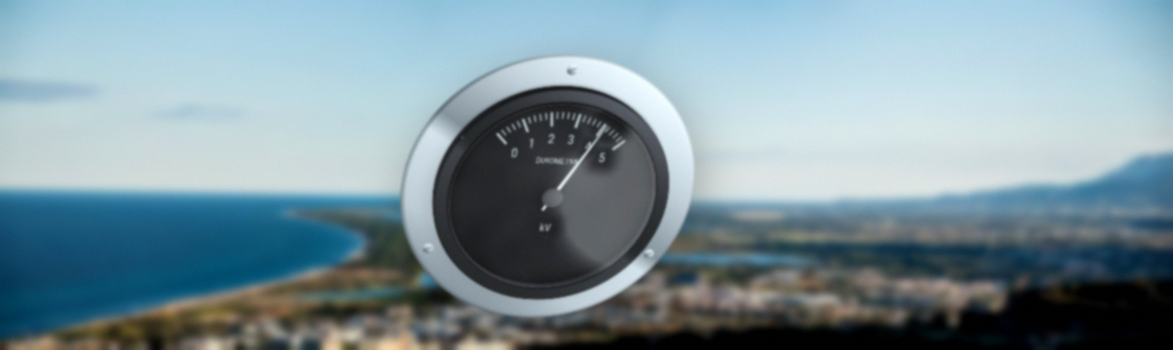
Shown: 4 kV
